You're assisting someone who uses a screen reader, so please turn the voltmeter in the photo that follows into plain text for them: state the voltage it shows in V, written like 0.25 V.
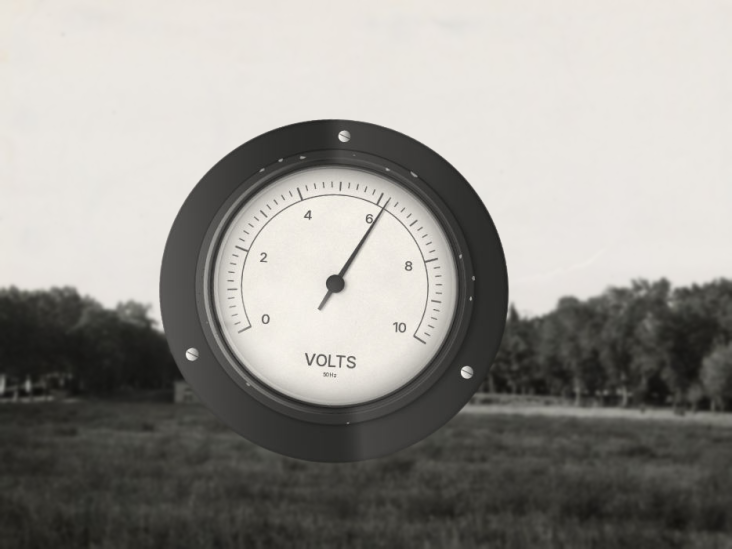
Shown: 6.2 V
